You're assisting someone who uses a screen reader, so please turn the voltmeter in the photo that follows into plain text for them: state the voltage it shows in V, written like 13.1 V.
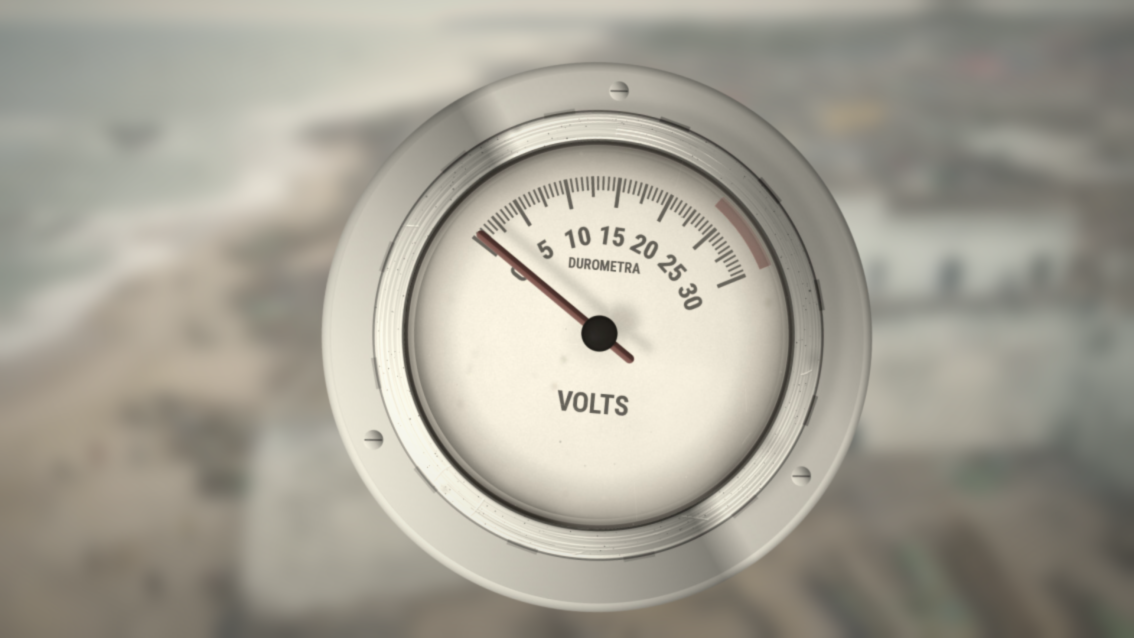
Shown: 0.5 V
